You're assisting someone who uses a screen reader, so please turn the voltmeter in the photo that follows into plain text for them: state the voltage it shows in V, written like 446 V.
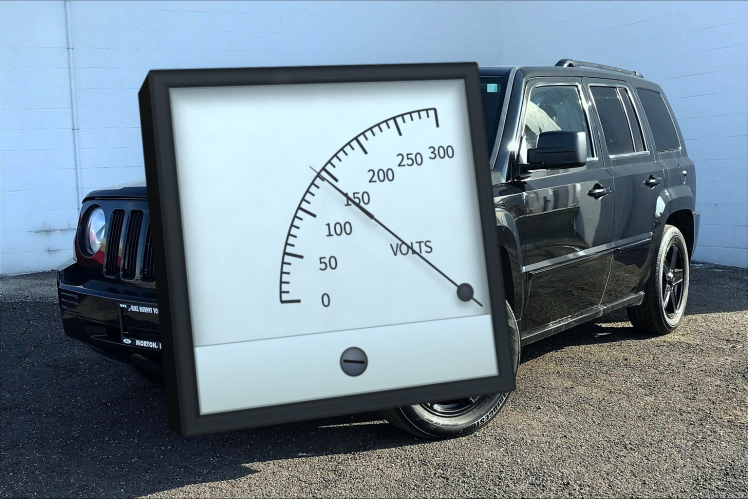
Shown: 140 V
